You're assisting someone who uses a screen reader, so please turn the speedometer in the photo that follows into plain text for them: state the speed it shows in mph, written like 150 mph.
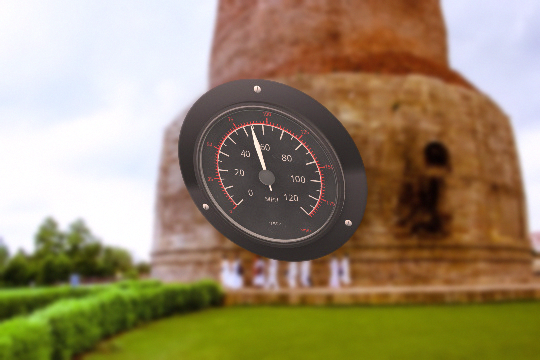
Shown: 55 mph
